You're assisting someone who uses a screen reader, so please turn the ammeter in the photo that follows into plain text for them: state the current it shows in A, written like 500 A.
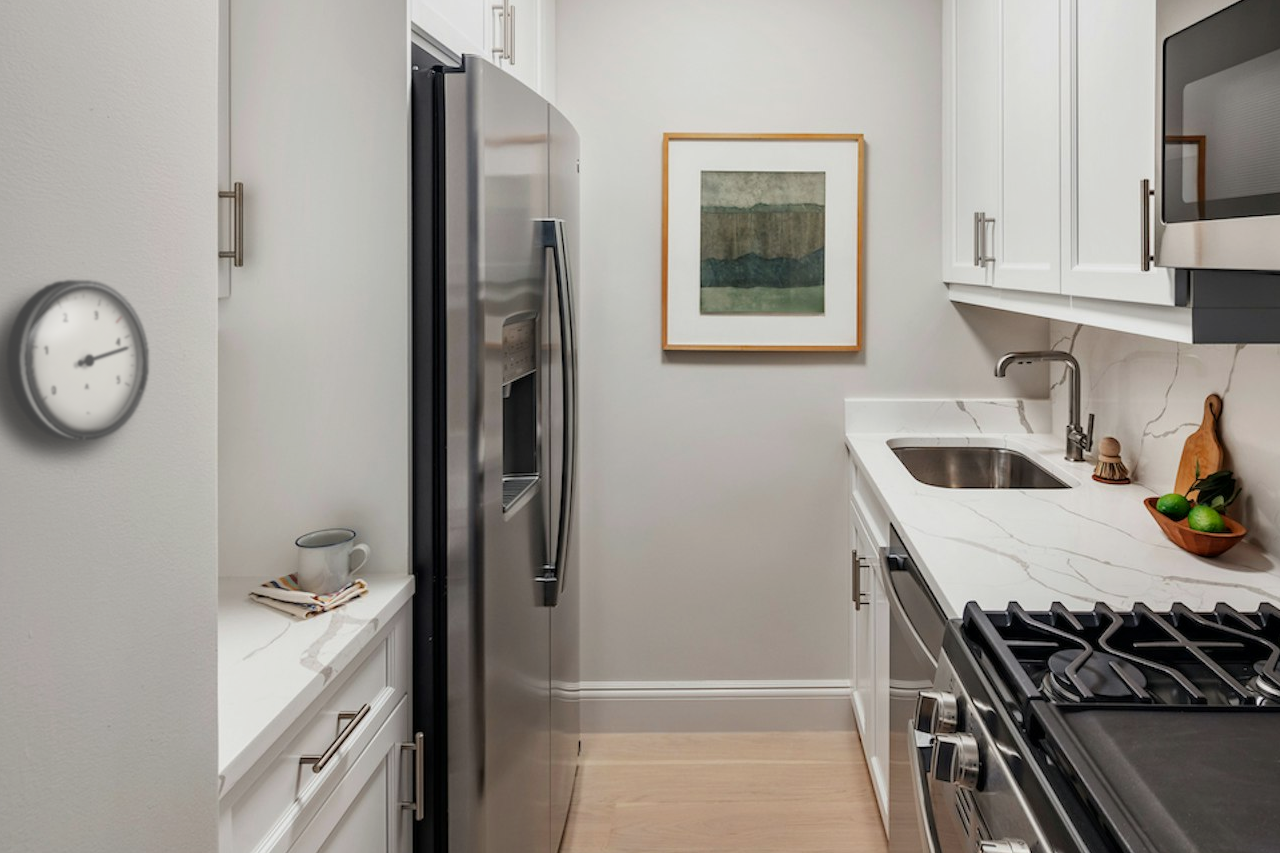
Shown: 4.2 A
